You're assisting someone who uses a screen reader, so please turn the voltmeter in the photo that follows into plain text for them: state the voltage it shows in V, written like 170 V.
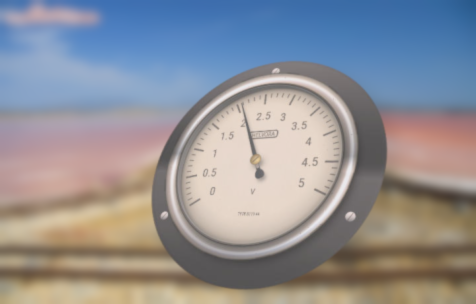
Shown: 2.1 V
